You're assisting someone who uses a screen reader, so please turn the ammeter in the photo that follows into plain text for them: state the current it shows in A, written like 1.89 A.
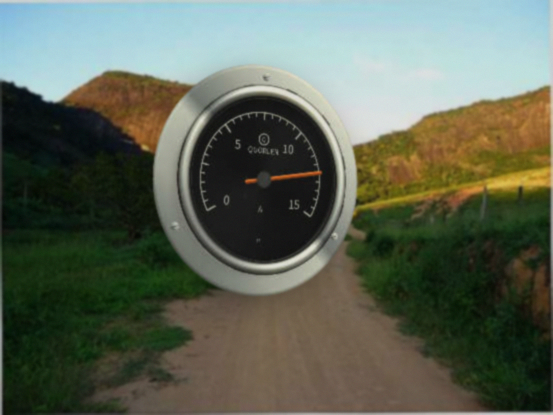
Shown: 12.5 A
